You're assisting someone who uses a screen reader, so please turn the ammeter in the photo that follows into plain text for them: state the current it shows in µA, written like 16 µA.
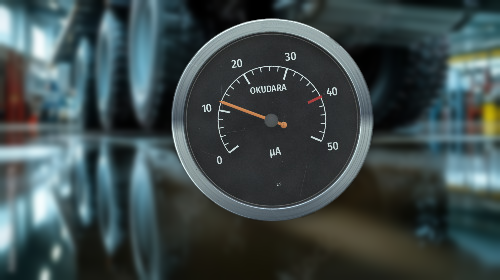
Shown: 12 µA
